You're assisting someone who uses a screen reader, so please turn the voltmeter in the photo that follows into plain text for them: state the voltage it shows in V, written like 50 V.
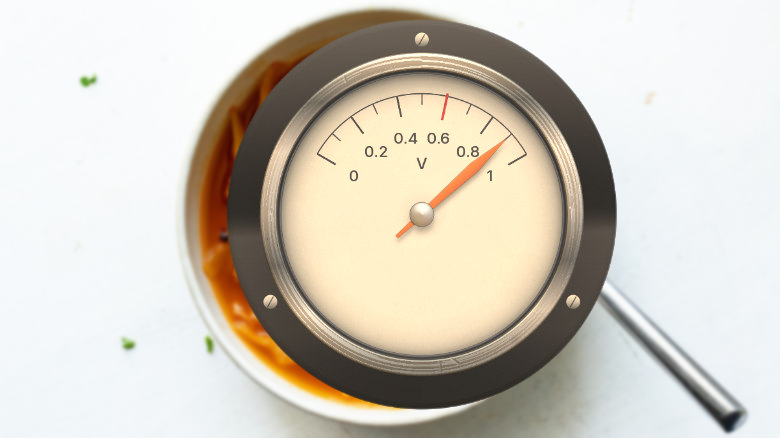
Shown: 0.9 V
